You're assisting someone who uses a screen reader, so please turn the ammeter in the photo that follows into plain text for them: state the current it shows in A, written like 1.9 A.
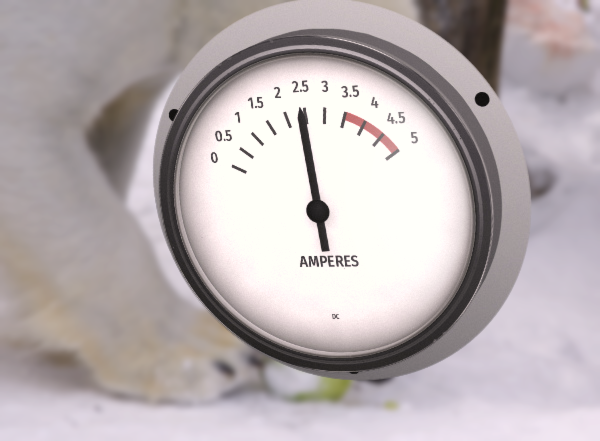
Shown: 2.5 A
